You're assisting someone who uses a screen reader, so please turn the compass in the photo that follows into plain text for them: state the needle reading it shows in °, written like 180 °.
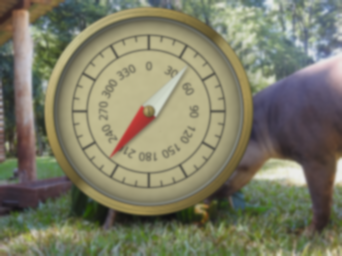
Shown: 220 °
